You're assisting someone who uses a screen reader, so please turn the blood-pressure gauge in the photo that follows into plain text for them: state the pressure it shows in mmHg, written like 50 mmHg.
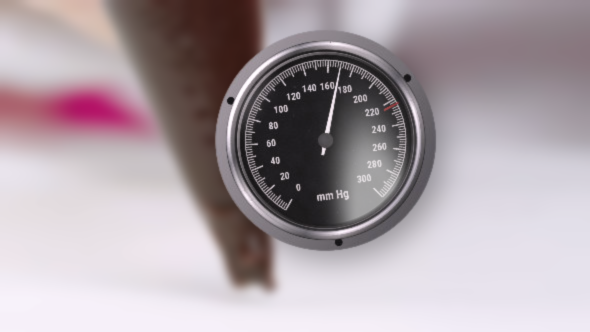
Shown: 170 mmHg
